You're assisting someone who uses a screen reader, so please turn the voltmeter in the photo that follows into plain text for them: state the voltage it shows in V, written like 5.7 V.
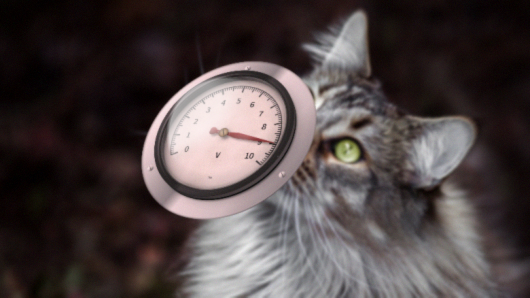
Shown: 9 V
